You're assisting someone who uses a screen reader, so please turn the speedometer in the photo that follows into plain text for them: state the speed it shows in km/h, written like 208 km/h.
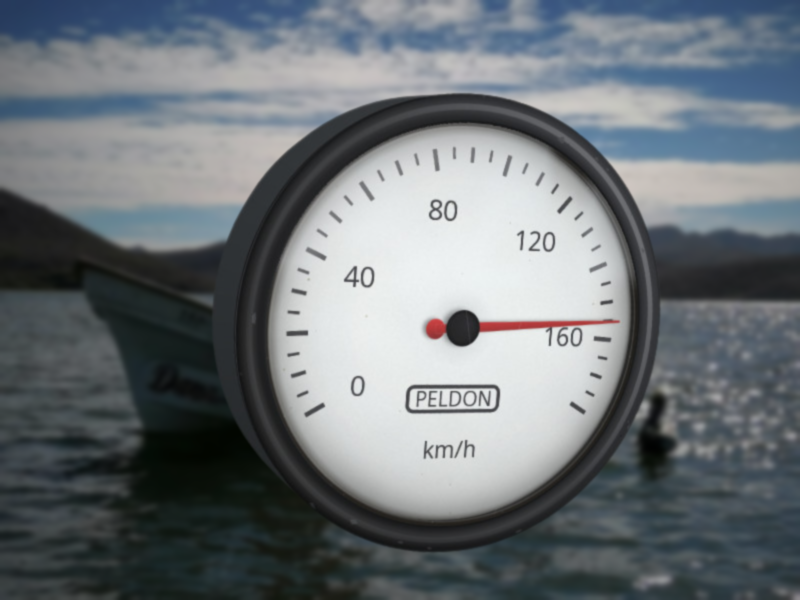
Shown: 155 km/h
